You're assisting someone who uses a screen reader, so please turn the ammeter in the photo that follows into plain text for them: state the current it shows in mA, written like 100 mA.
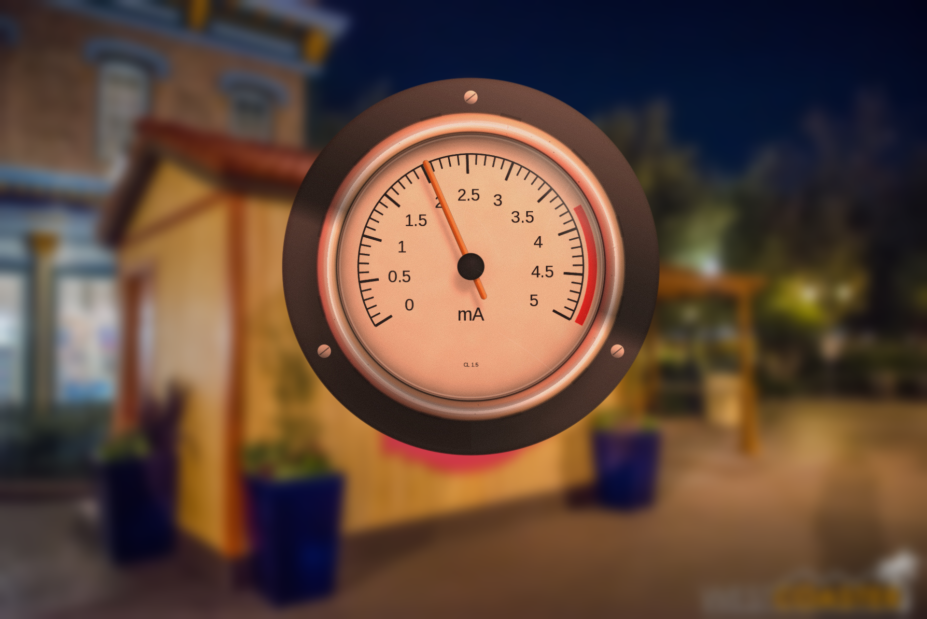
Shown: 2.05 mA
